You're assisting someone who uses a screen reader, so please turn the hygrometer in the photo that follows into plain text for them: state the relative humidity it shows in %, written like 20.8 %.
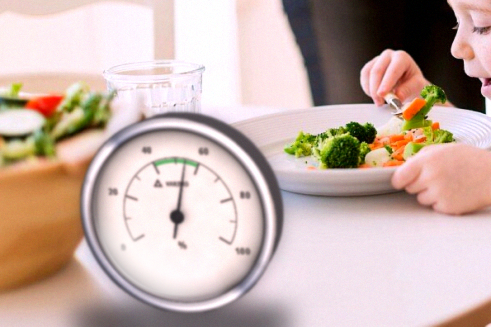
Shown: 55 %
